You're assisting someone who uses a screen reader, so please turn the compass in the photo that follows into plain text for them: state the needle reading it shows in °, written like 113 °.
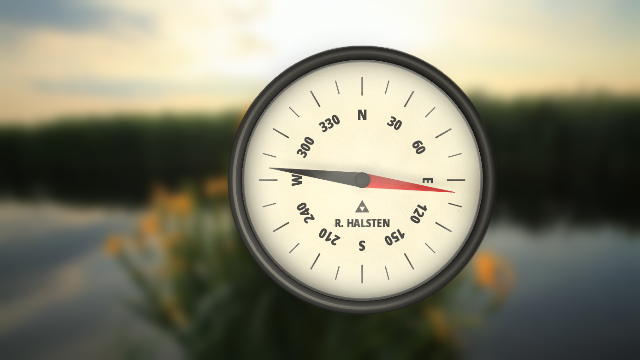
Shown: 97.5 °
